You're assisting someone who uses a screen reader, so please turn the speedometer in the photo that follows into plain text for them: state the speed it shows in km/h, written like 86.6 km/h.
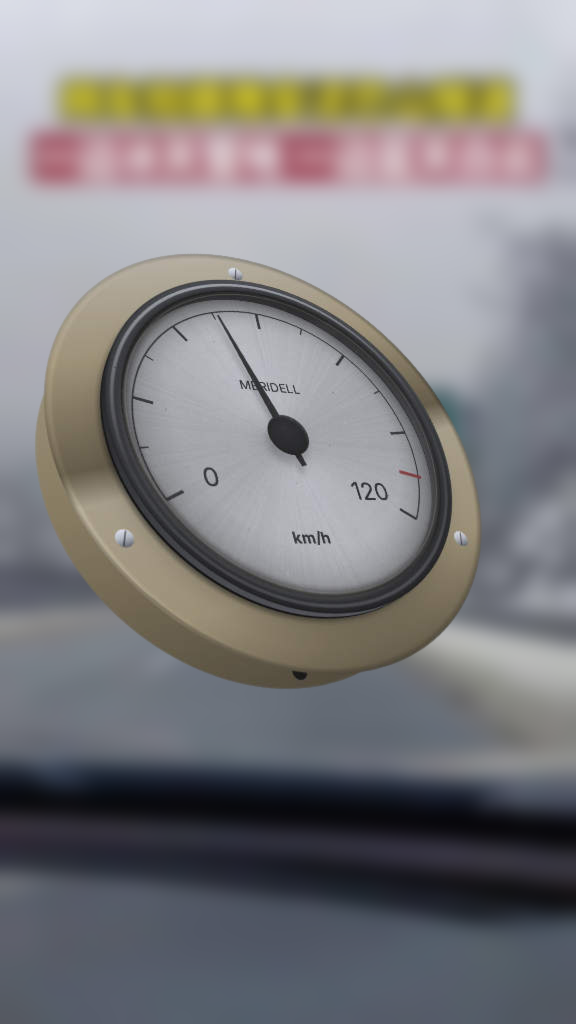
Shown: 50 km/h
